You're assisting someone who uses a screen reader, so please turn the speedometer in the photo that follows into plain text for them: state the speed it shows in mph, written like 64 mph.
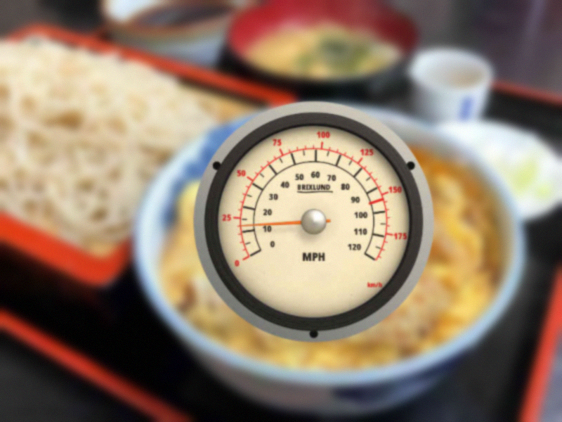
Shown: 12.5 mph
